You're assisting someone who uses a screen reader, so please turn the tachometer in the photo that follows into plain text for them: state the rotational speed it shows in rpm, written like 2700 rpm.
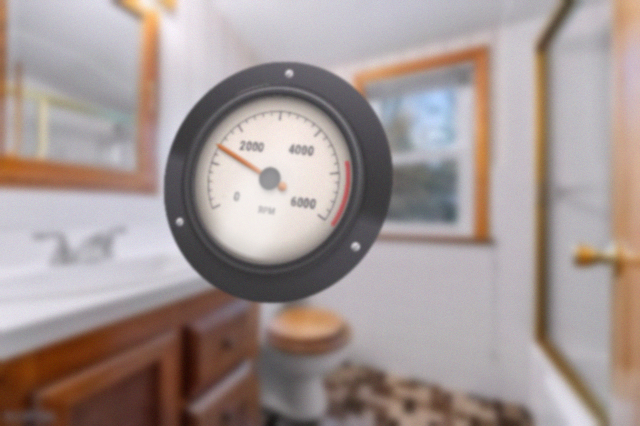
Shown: 1400 rpm
